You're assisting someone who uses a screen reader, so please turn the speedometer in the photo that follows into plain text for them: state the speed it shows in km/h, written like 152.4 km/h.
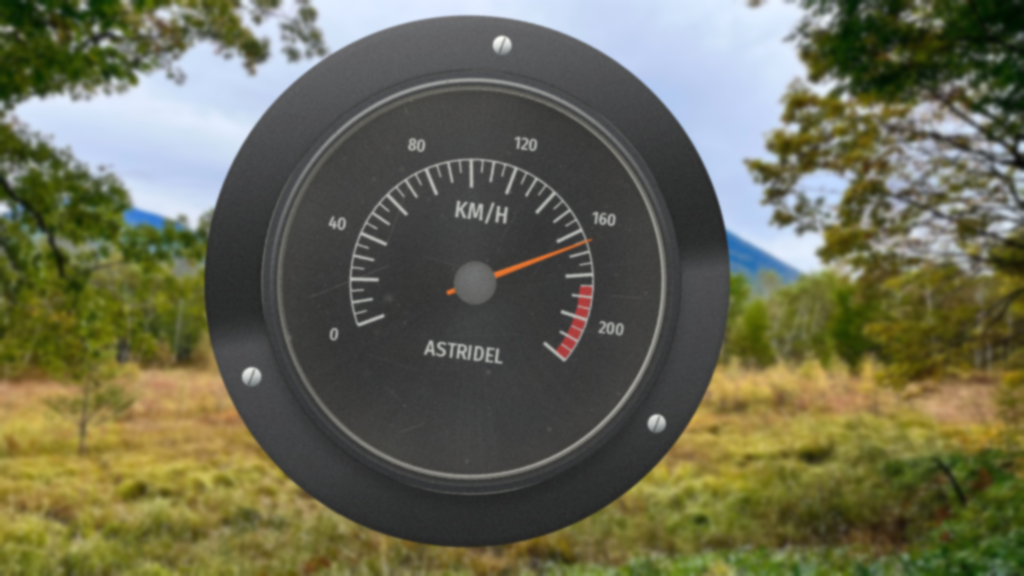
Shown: 165 km/h
